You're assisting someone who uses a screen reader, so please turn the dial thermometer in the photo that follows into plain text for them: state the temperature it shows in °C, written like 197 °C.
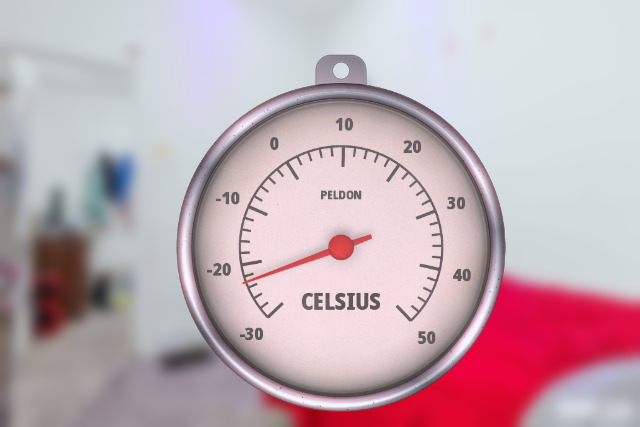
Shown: -23 °C
